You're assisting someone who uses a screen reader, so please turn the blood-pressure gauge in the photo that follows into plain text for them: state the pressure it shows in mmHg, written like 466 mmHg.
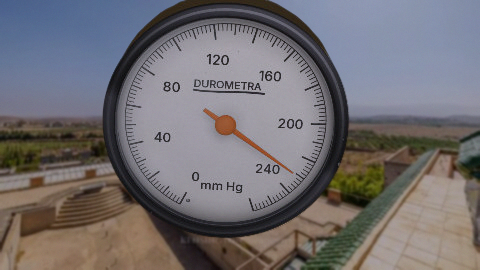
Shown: 230 mmHg
